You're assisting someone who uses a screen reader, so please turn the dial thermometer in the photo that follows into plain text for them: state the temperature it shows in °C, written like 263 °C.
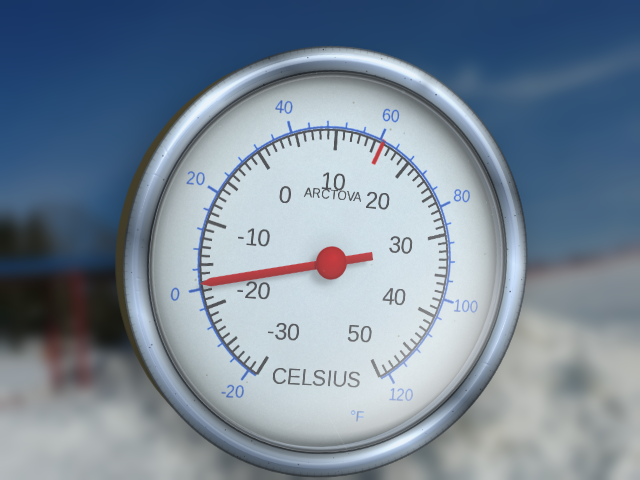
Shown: -17 °C
